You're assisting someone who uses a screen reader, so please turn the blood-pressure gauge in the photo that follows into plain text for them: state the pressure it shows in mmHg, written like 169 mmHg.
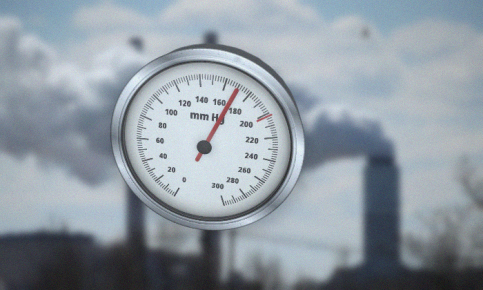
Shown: 170 mmHg
